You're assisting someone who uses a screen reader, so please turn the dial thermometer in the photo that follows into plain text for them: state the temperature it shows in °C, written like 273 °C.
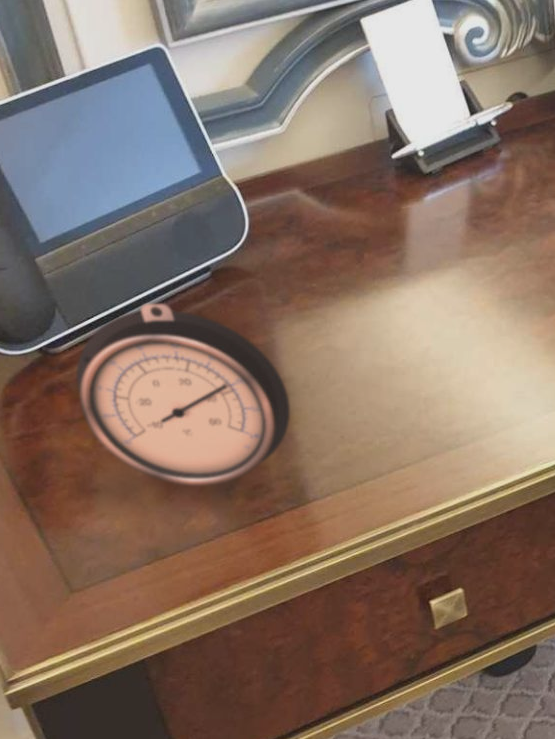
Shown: 36 °C
